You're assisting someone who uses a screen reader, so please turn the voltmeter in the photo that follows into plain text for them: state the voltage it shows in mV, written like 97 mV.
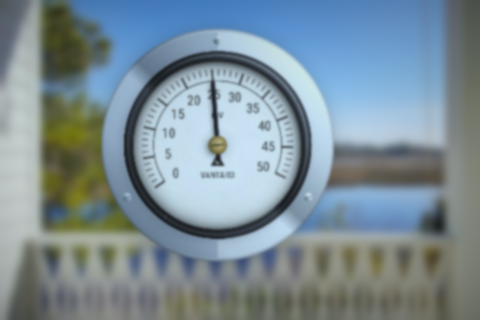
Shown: 25 mV
